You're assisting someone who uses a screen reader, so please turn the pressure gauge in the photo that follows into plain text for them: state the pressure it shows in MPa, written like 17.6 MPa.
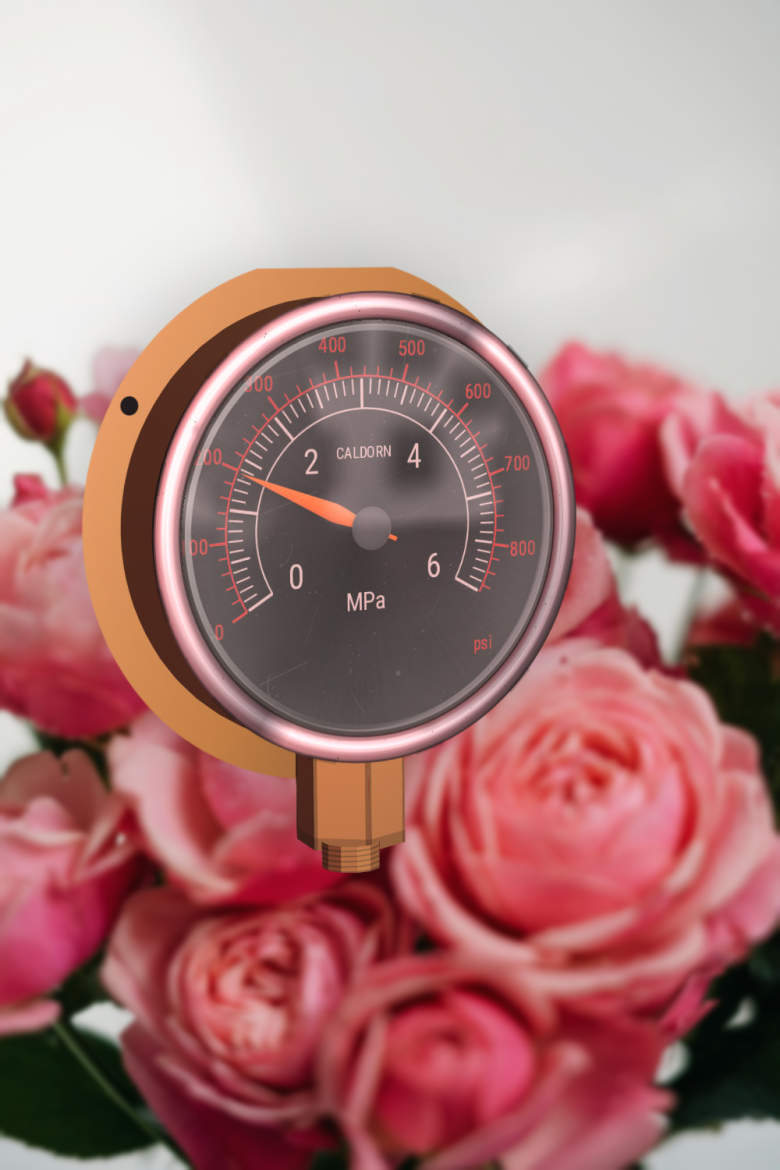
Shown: 1.35 MPa
